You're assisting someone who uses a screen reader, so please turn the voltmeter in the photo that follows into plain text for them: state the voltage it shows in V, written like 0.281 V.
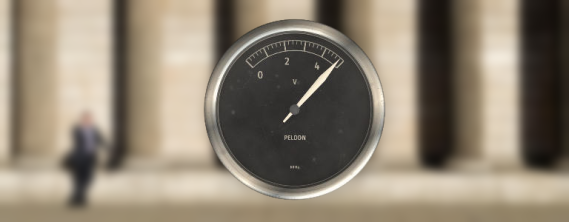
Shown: 4.8 V
